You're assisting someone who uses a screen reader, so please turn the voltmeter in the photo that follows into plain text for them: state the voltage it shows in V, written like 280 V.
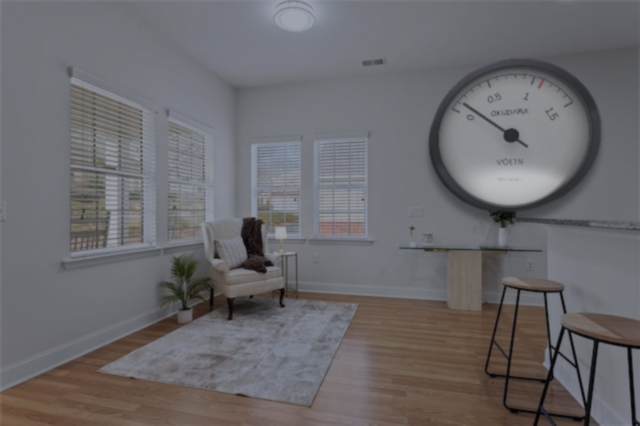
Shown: 0.1 V
